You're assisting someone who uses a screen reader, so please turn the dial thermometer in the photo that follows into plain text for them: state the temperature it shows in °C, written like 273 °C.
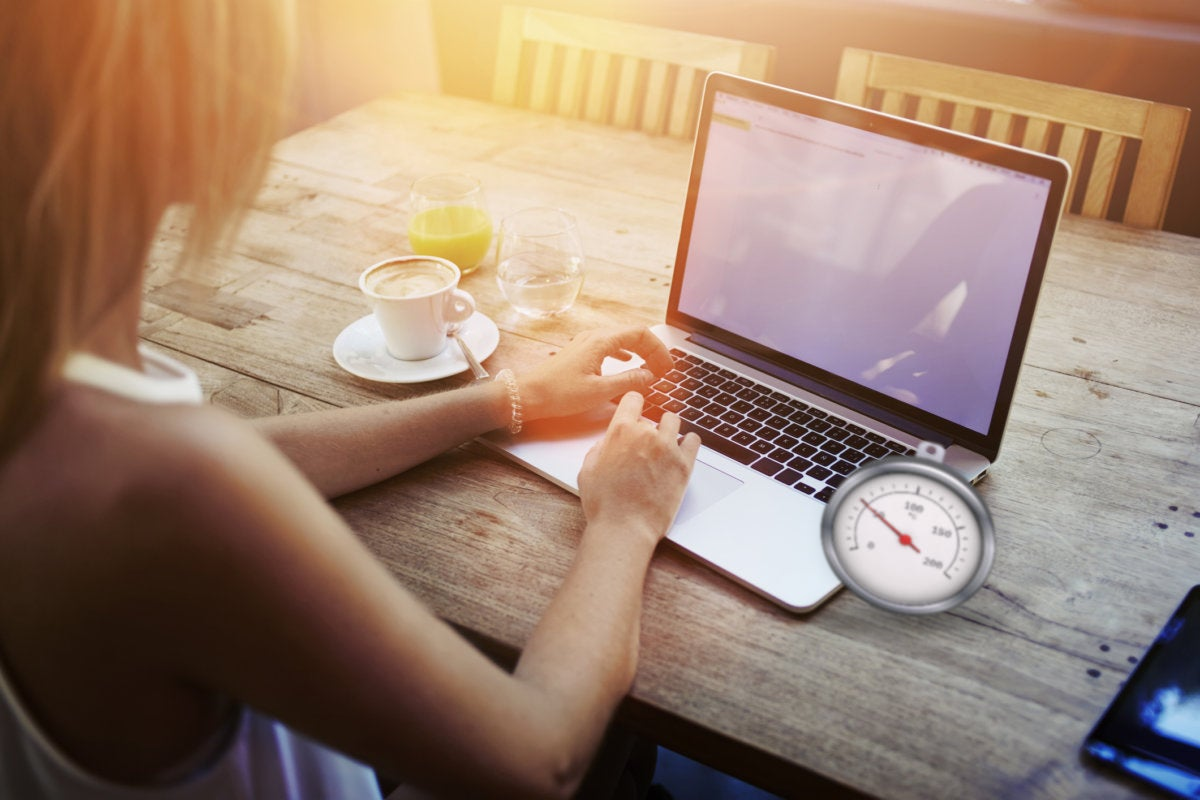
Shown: 50 °C
